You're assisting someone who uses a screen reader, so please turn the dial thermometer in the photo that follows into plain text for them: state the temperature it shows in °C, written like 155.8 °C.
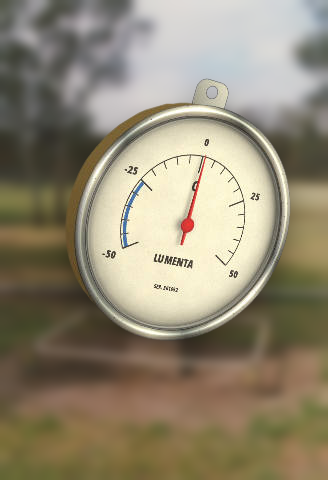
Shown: 0 °C
